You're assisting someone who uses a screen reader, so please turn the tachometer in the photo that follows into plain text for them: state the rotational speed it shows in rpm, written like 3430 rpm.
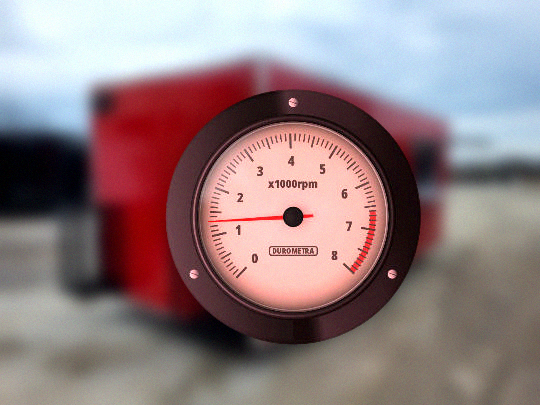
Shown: 1300 rpm
